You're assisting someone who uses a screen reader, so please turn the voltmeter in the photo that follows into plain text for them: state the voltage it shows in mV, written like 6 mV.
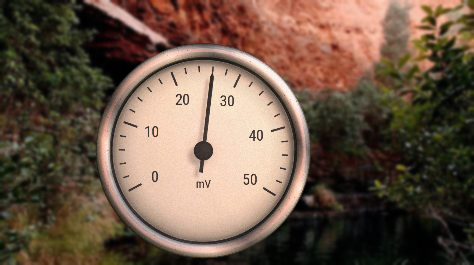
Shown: 26 mV
